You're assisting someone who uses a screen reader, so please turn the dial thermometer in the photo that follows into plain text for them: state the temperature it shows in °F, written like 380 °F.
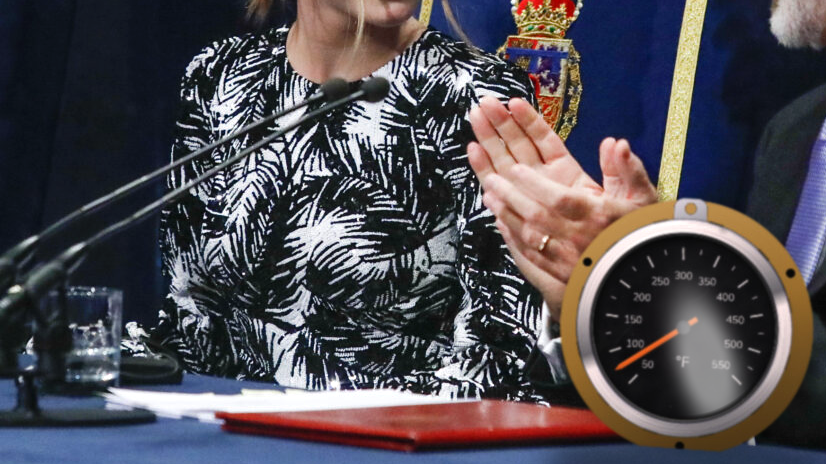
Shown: 75 °F
